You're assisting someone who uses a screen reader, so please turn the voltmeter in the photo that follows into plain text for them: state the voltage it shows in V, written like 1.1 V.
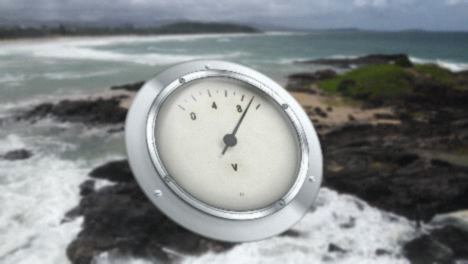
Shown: 9 V
